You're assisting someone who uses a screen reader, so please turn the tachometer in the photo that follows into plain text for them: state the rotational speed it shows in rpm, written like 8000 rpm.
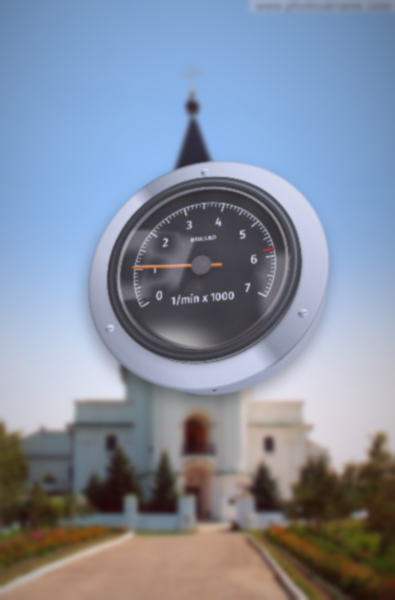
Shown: 1000 rpm
